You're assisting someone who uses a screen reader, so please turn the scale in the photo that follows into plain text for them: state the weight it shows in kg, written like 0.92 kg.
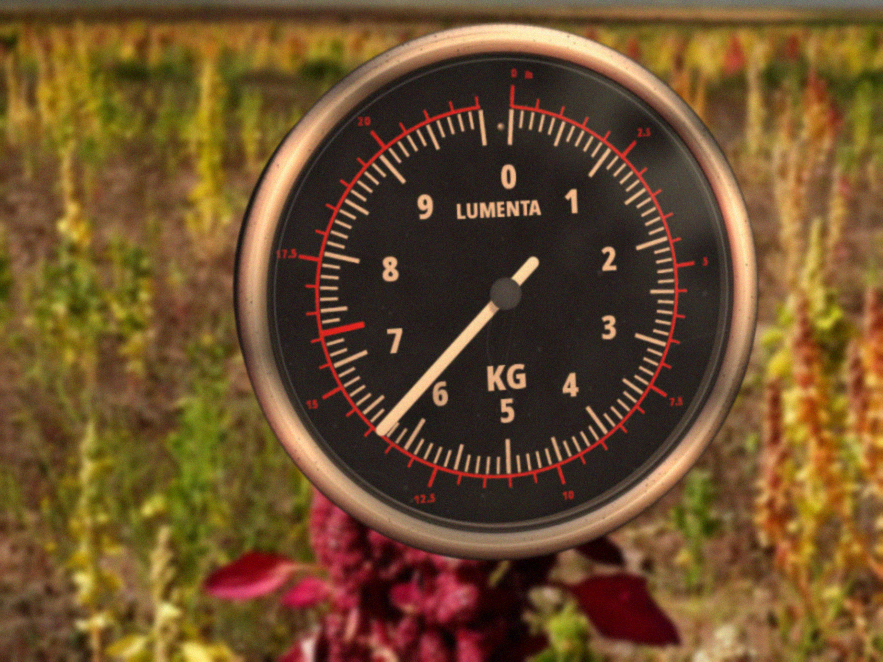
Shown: 6.3 kg
